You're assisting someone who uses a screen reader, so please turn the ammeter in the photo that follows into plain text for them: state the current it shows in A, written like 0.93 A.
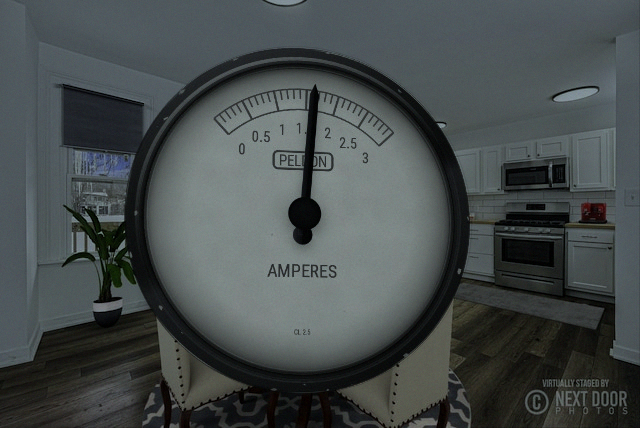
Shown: 1.6 A
